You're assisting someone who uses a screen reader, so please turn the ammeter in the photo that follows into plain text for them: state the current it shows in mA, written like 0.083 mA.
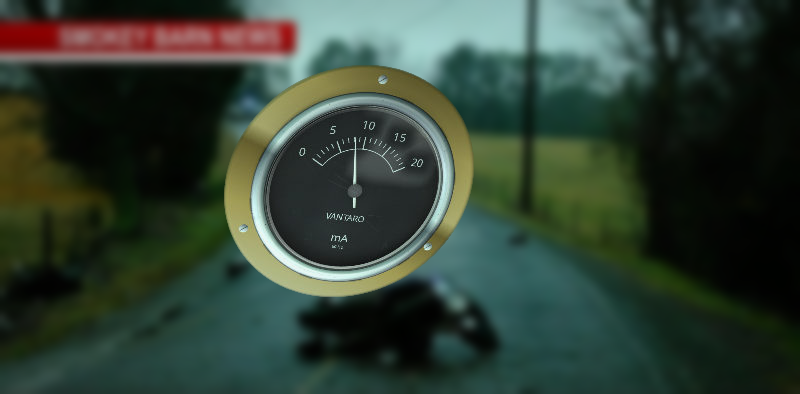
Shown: 8 mA
